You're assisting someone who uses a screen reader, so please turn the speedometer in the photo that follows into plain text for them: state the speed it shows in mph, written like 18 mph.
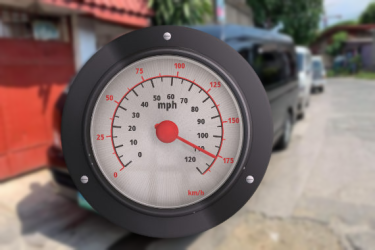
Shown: 110 mph
